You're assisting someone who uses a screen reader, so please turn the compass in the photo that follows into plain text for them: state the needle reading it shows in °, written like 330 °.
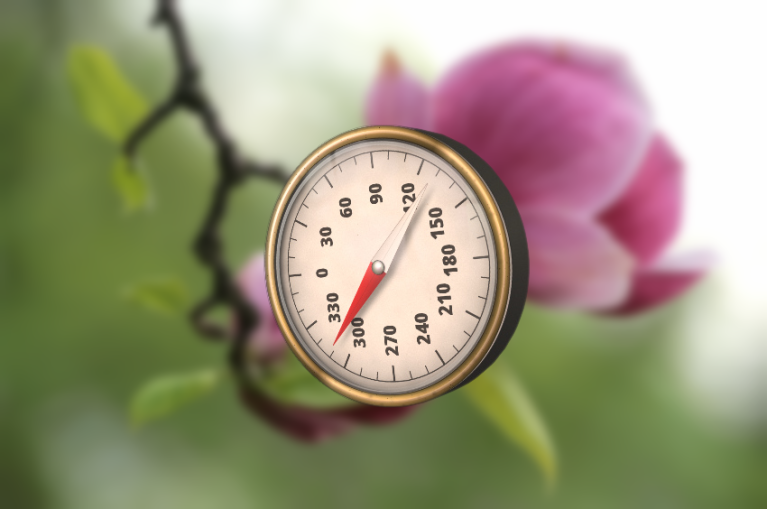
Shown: 310 °
